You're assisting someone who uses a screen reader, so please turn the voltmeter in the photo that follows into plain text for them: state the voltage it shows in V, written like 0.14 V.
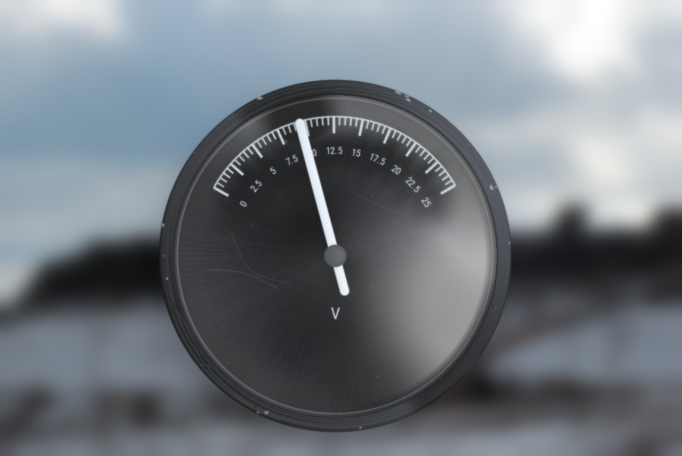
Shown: 9.5 V
